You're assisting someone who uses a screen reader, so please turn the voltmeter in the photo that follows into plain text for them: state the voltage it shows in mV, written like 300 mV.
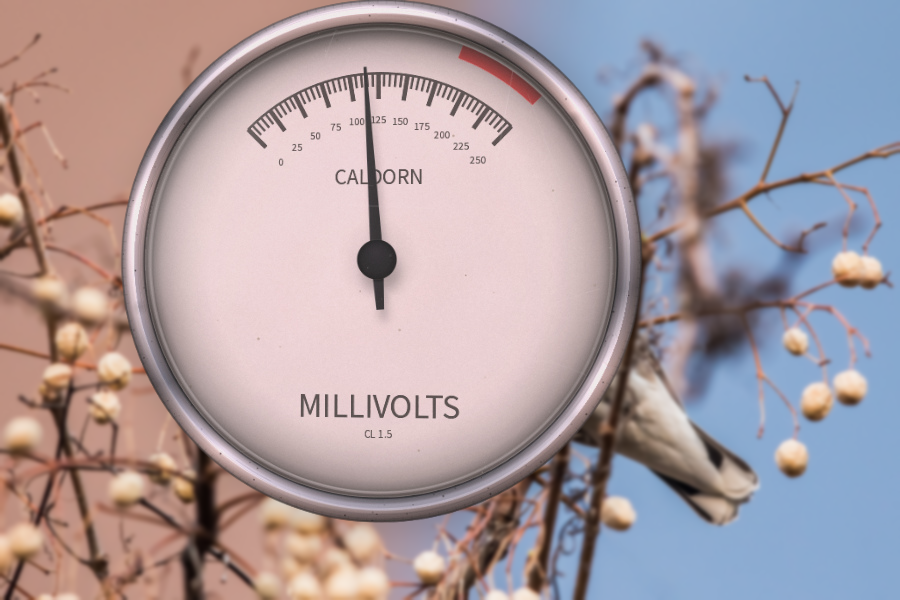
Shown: 115 mV
